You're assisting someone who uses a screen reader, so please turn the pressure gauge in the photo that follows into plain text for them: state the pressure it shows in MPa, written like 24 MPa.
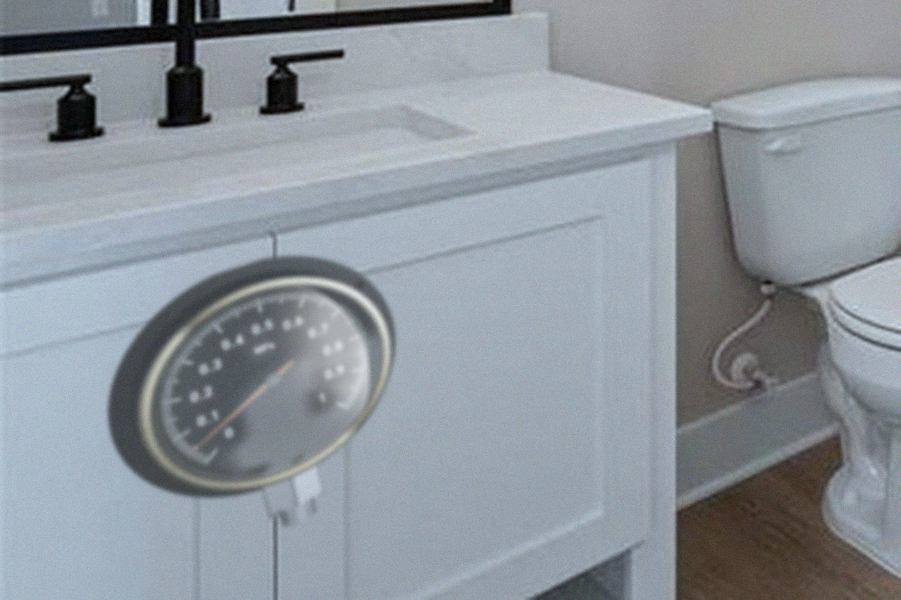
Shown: 0.05 MPa
